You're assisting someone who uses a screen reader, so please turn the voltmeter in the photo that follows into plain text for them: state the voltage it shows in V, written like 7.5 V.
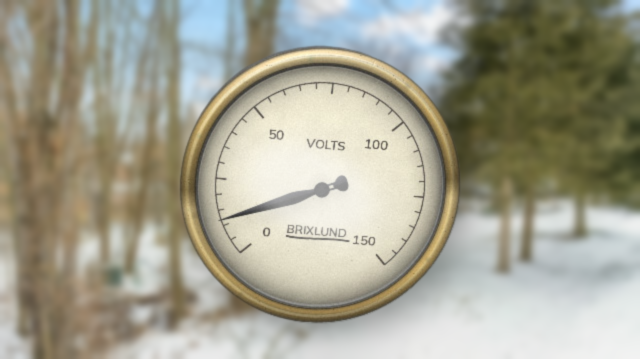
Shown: 12.5 V
